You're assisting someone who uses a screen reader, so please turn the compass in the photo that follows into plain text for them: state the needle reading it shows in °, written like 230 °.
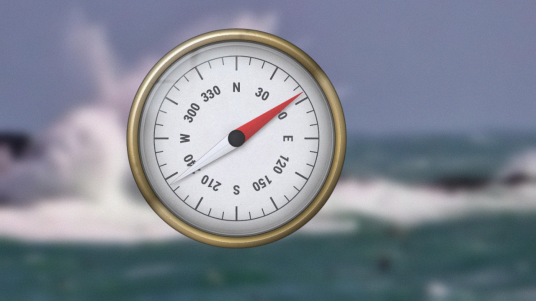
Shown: 55 °
